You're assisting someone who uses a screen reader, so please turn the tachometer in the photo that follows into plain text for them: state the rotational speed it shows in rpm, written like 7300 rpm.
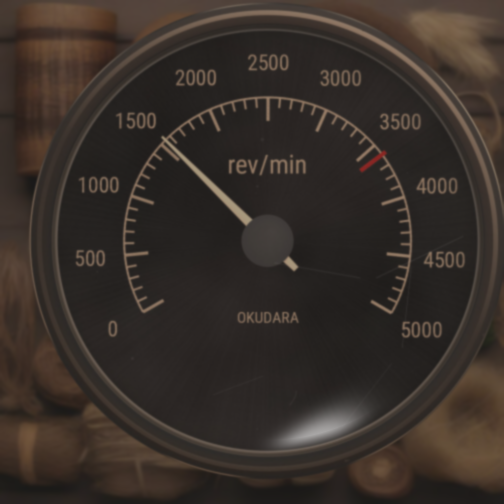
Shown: 1550 rpm
